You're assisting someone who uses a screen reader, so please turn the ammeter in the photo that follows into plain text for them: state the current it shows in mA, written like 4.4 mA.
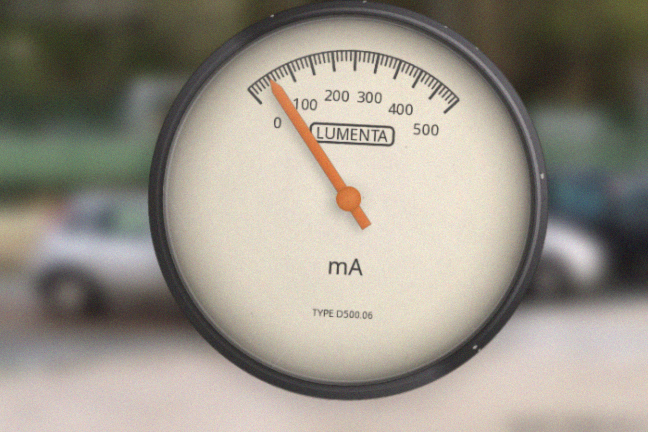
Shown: 50 mA
